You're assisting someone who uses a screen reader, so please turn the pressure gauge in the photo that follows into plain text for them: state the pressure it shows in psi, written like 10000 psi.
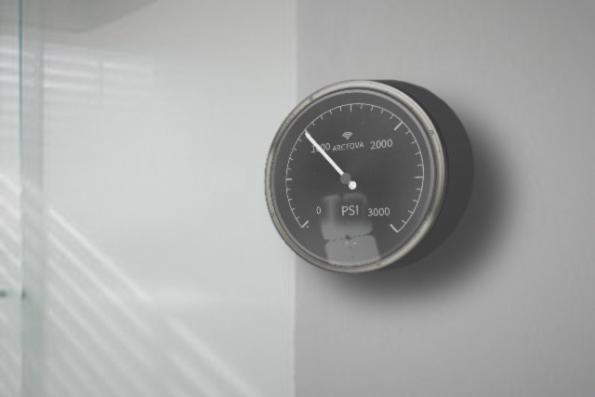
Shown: 1000 psi
